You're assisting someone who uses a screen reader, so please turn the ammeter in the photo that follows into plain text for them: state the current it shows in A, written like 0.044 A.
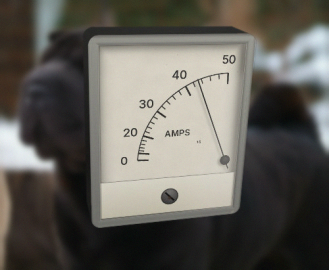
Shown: 43 A
